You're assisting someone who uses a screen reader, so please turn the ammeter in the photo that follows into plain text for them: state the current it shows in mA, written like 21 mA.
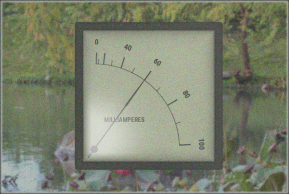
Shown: 60 mA
